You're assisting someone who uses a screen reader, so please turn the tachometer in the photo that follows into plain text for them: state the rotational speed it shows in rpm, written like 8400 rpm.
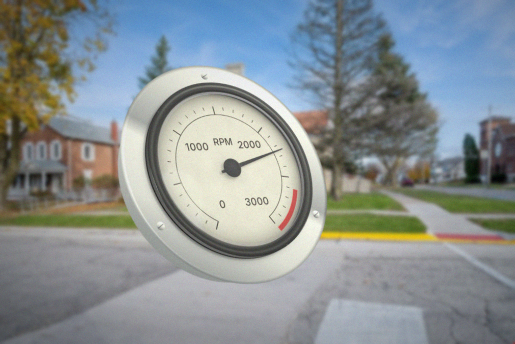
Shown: 2250 rpm
